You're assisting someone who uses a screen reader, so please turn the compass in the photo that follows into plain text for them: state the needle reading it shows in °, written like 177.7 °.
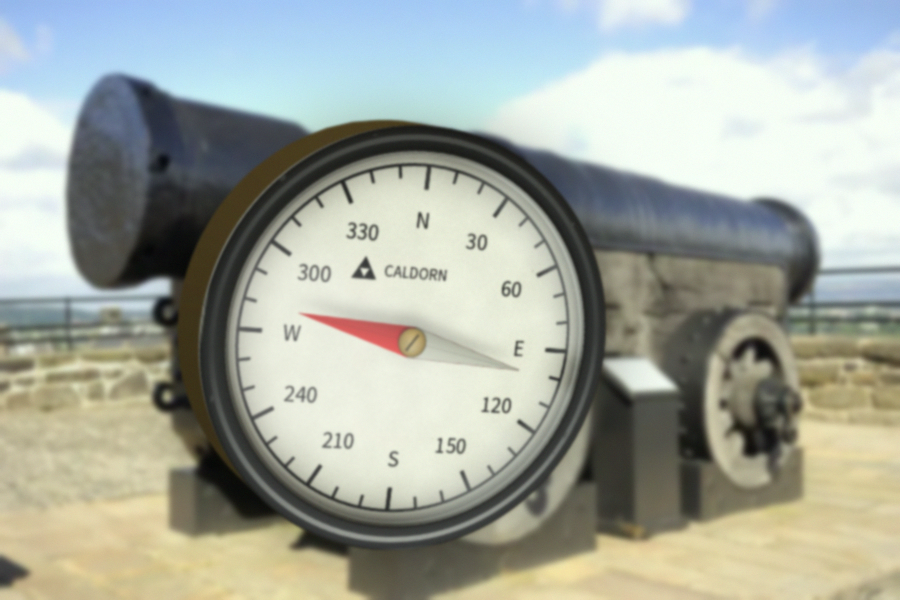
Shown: 280 °
